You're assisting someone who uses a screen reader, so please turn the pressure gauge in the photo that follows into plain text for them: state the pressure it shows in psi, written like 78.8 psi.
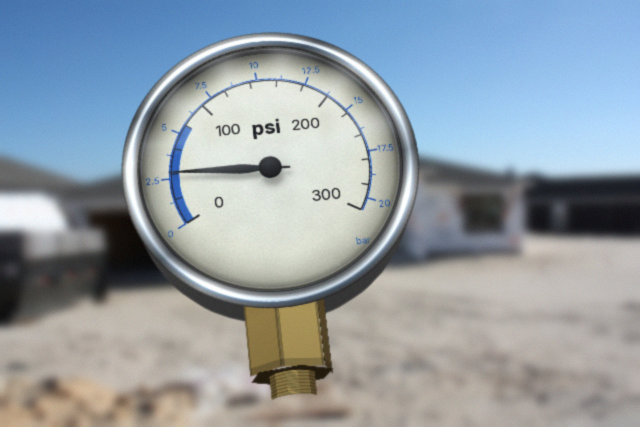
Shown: 40 psi
